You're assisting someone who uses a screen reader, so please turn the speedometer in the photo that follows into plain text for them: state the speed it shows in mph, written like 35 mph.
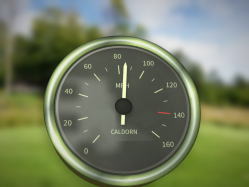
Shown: 85 mph
